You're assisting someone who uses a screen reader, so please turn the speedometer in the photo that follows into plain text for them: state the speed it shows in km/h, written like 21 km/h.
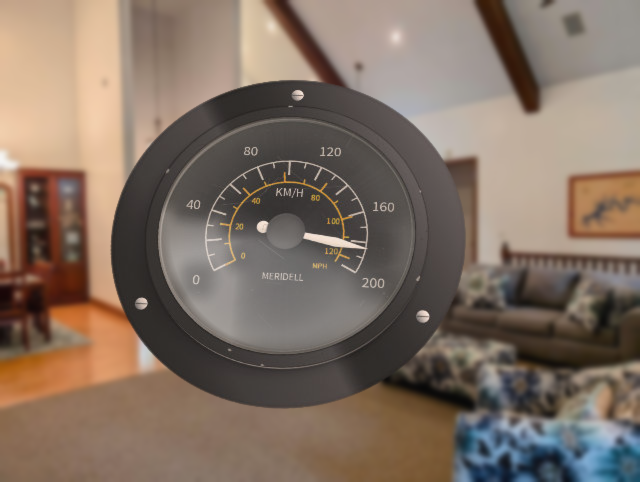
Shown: 185 km/h
